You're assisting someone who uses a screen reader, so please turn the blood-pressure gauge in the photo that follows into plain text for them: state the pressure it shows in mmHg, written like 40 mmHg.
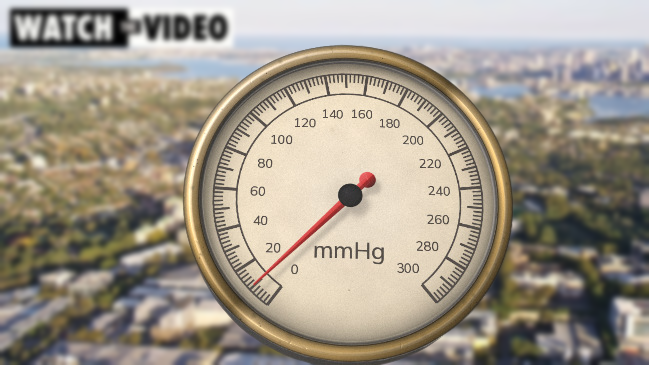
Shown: 10 mmHg
